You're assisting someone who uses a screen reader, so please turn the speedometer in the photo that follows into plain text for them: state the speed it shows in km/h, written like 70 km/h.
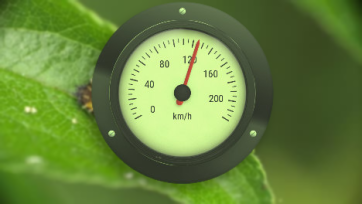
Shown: 125 km/h
